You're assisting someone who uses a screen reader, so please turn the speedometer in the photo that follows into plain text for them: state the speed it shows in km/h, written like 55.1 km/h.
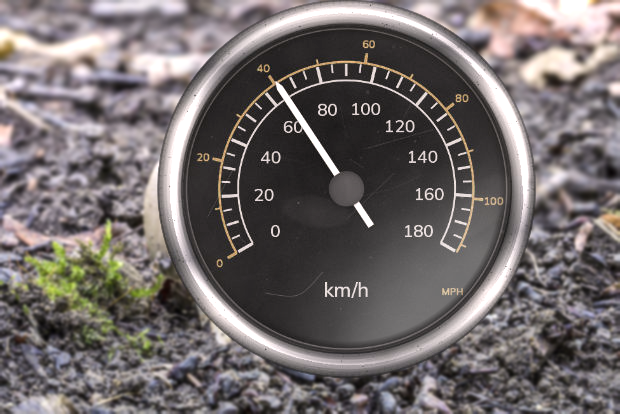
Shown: 65 km/h
